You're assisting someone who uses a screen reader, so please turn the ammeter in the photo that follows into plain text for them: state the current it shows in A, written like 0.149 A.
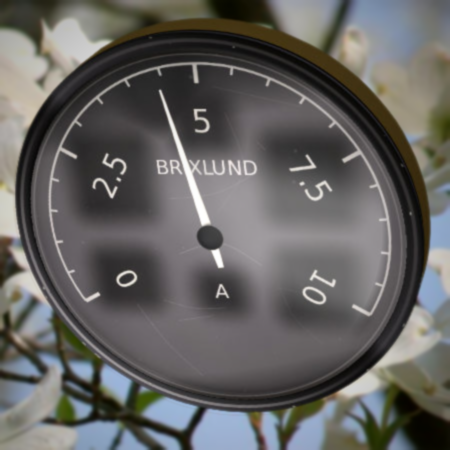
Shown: 4.5 A
